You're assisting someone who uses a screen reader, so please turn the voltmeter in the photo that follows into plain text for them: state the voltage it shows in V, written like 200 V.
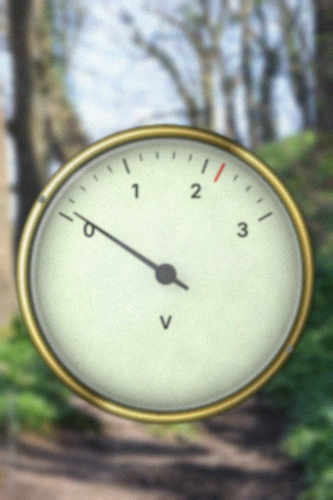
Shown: 0.1 V
